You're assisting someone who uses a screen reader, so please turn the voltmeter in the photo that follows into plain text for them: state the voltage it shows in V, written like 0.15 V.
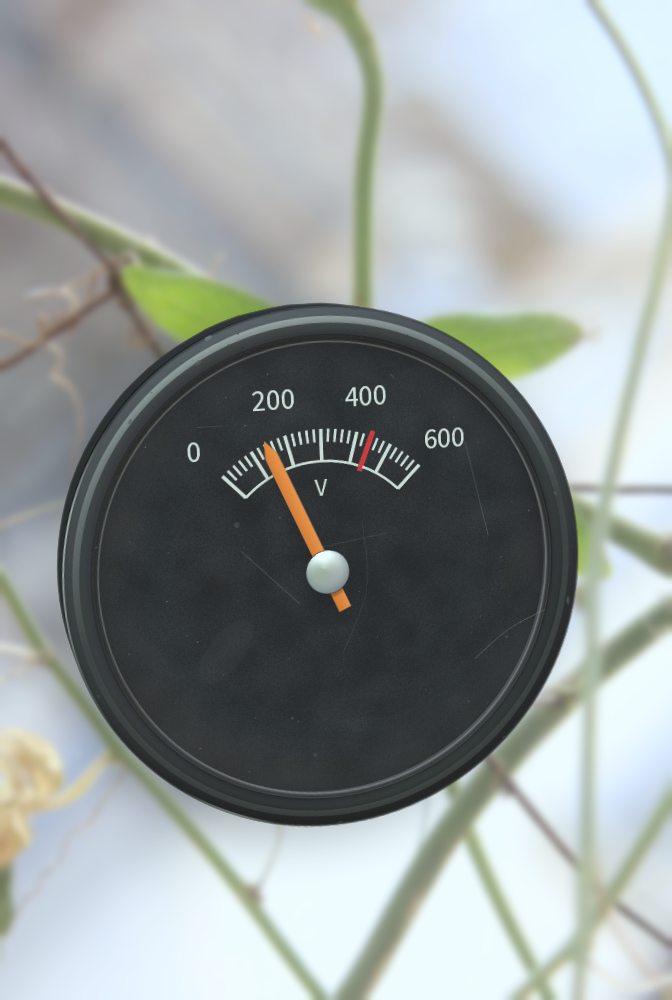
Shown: 140 V
